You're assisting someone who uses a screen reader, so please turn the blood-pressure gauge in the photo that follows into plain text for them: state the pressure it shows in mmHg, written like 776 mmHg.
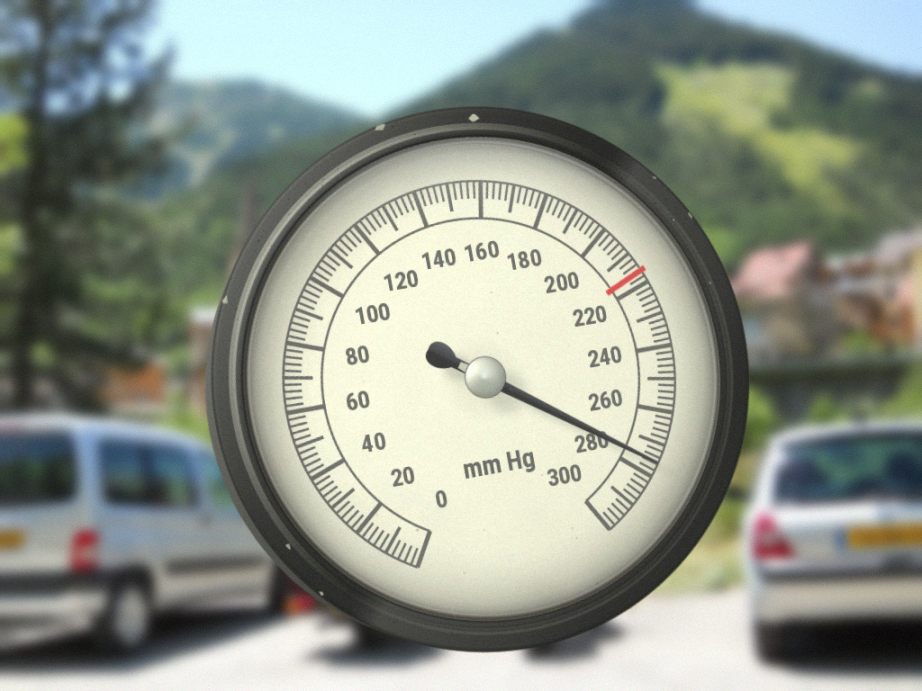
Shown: 276 mmHg
